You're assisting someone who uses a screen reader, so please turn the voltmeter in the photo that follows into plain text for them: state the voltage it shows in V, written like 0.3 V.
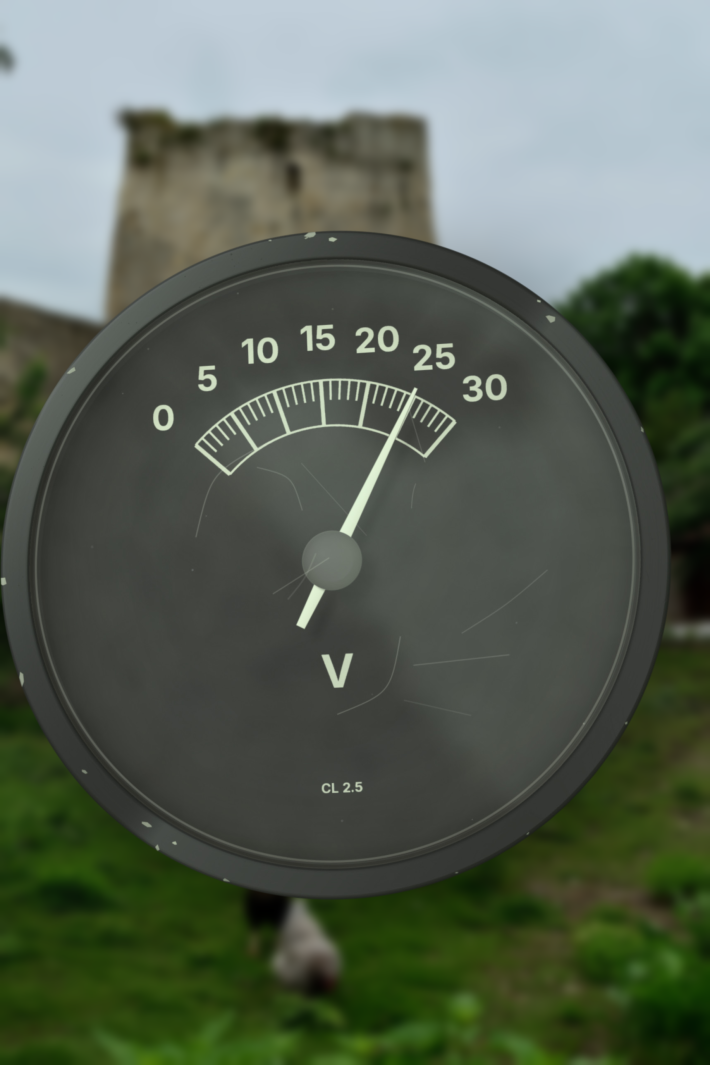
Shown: 25 V
